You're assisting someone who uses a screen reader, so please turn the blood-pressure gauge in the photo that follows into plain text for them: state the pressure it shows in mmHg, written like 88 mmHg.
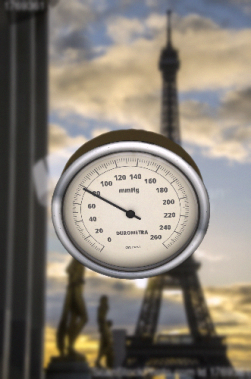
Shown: 80 mmHg
